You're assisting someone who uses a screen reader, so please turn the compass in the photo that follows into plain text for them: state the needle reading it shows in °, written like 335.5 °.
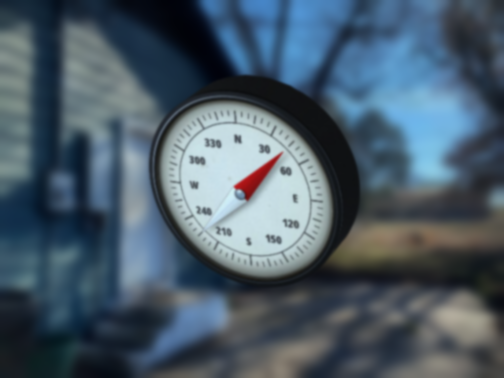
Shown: 45 °
